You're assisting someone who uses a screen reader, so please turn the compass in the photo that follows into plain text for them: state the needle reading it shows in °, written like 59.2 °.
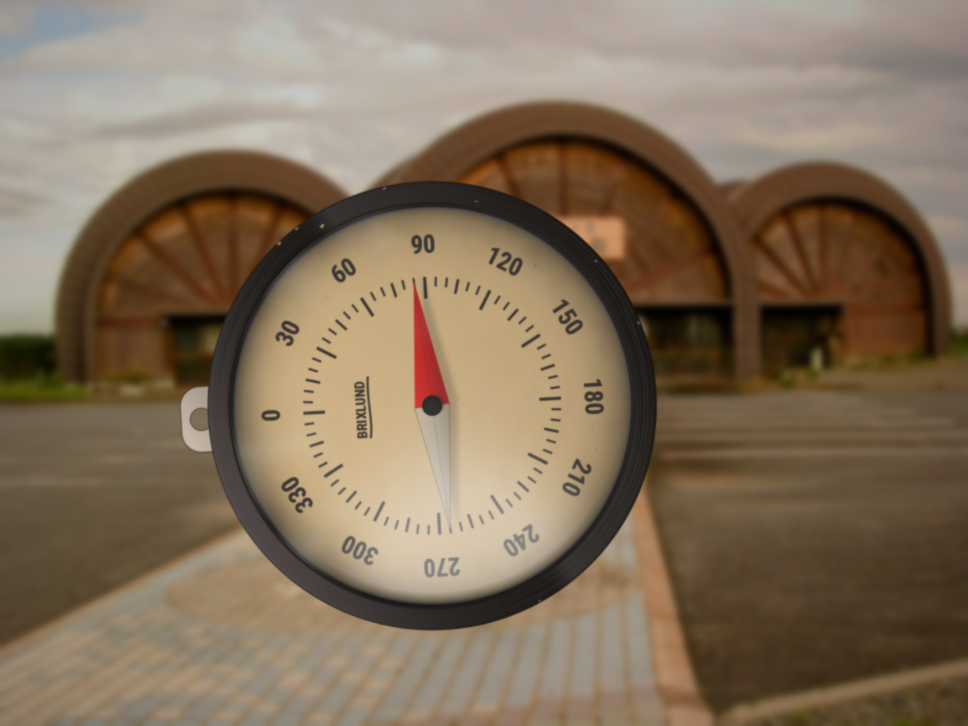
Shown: 85 °
